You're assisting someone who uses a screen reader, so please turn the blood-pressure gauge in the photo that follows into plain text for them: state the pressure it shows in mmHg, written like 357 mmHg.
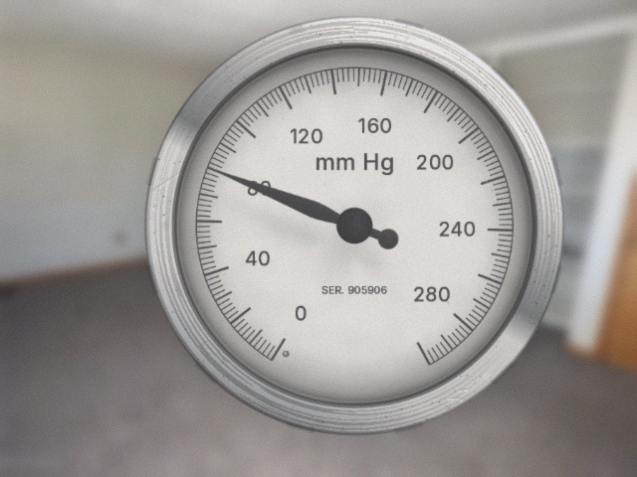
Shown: 80 mmHg
